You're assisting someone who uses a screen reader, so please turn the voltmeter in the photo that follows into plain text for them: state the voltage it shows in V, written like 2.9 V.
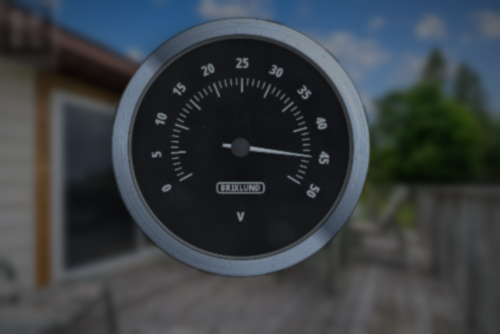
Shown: 45 V
